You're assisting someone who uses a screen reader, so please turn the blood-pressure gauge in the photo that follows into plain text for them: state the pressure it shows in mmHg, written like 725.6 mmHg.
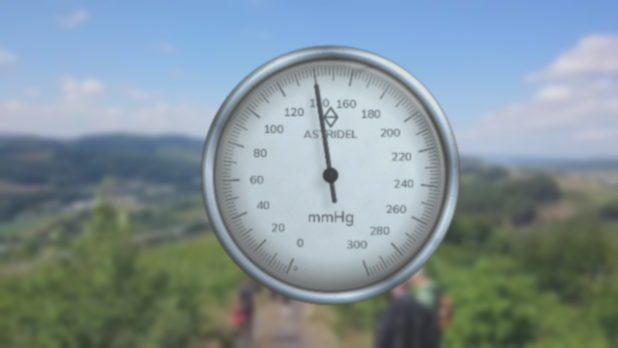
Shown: 140 mmHg
